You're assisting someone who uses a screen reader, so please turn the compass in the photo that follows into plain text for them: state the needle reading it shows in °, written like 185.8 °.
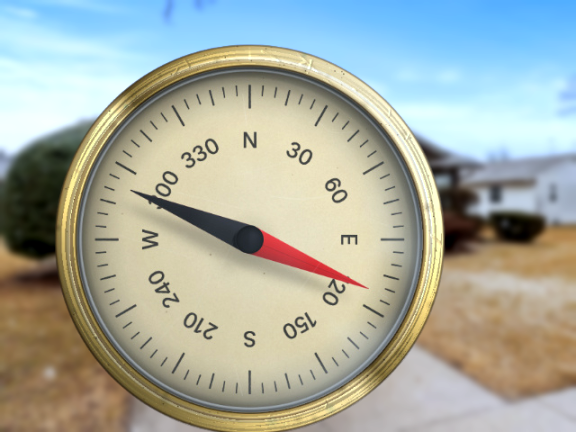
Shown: 112.5 °
